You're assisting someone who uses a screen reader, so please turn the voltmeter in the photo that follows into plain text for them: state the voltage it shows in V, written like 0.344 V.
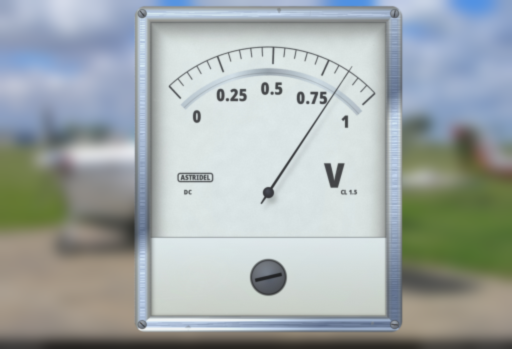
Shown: 0.85 V
